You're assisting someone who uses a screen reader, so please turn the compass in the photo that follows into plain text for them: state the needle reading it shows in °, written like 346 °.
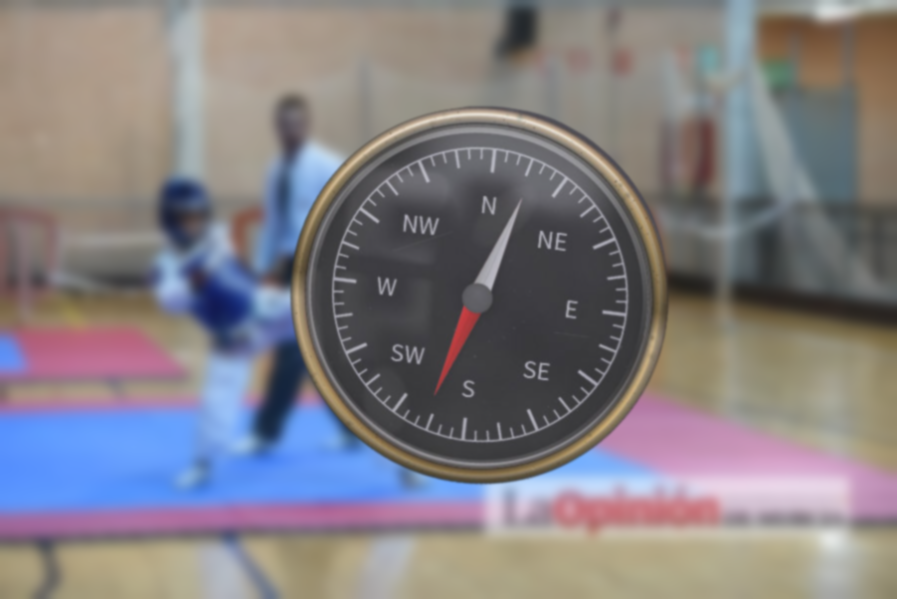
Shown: 197.5 °
